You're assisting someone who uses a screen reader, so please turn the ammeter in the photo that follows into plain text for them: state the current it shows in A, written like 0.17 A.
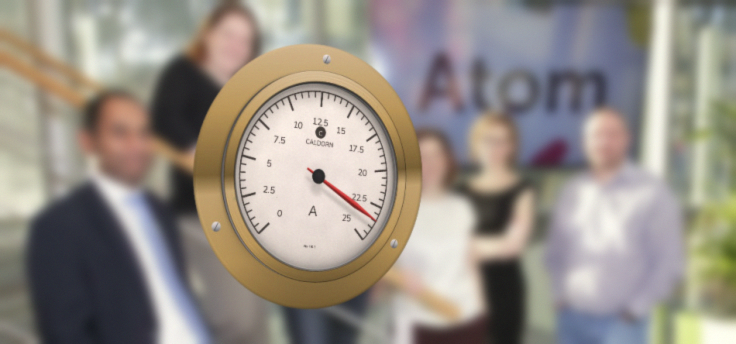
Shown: 23.5 A
